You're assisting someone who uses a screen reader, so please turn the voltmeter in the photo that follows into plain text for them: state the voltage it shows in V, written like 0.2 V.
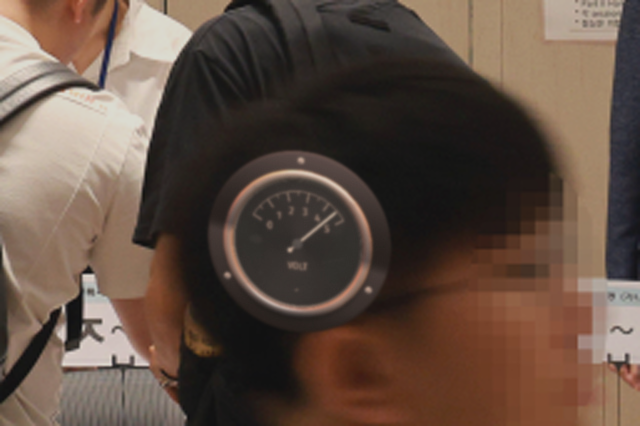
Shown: 4.5 V
